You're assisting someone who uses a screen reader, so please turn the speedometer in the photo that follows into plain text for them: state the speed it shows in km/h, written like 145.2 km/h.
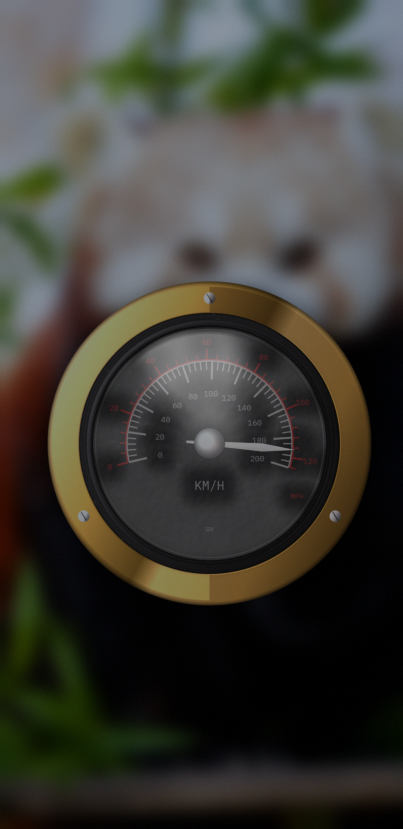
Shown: 188 km/h
